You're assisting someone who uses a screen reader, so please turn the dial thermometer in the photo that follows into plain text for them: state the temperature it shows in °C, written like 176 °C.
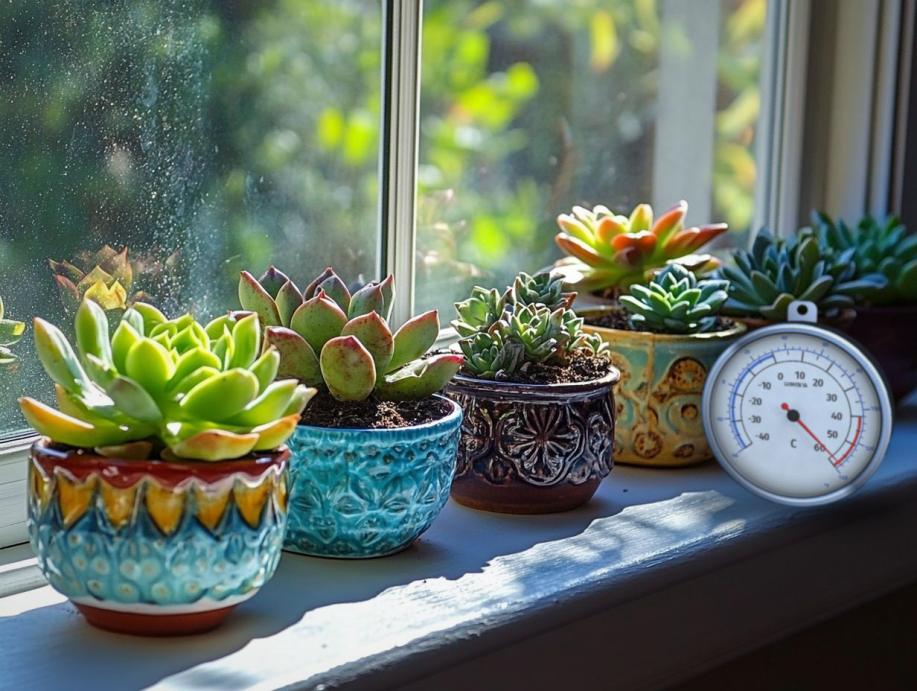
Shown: 57.5 °C
